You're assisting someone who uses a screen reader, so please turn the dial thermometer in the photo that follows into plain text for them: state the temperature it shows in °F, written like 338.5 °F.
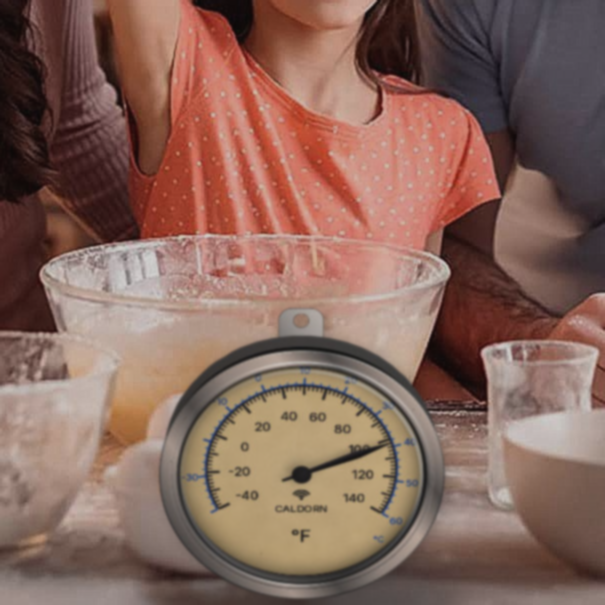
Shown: 100 °F
